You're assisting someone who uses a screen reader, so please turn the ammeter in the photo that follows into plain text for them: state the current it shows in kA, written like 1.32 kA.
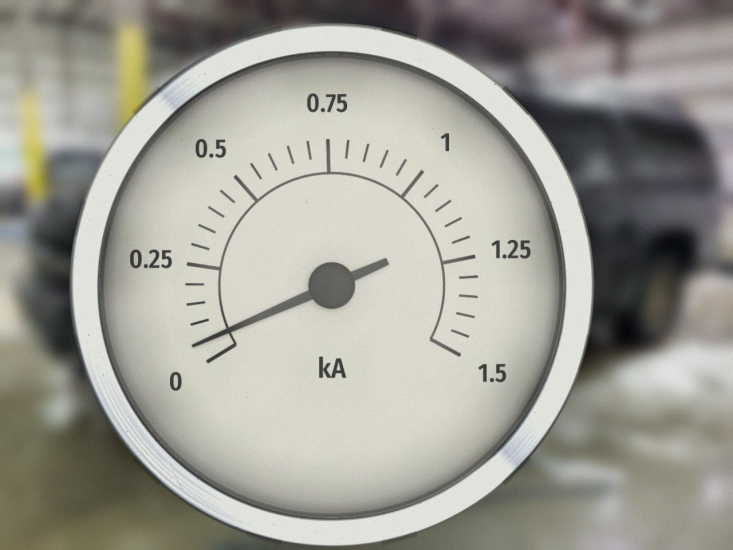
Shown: 0.05 kA
